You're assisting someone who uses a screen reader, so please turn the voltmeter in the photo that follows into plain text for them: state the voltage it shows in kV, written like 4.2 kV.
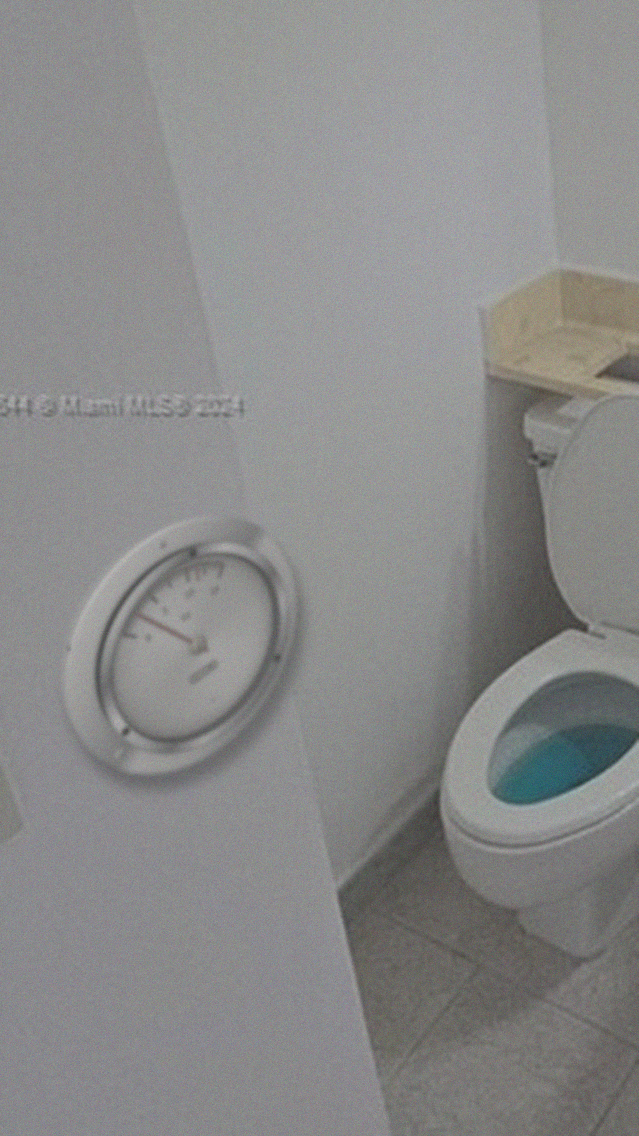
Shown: 2.5 kV
